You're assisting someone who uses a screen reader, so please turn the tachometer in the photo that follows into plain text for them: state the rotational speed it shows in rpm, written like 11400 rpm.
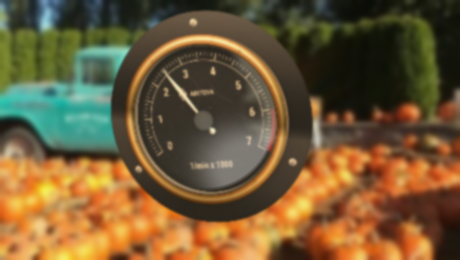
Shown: 2500 rpm
